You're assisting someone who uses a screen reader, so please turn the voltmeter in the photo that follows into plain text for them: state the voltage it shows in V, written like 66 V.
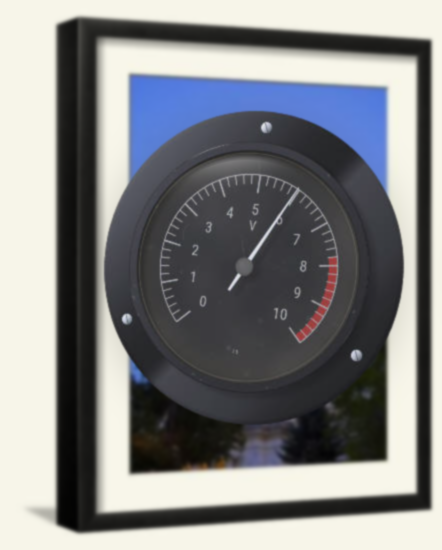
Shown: 6 V
